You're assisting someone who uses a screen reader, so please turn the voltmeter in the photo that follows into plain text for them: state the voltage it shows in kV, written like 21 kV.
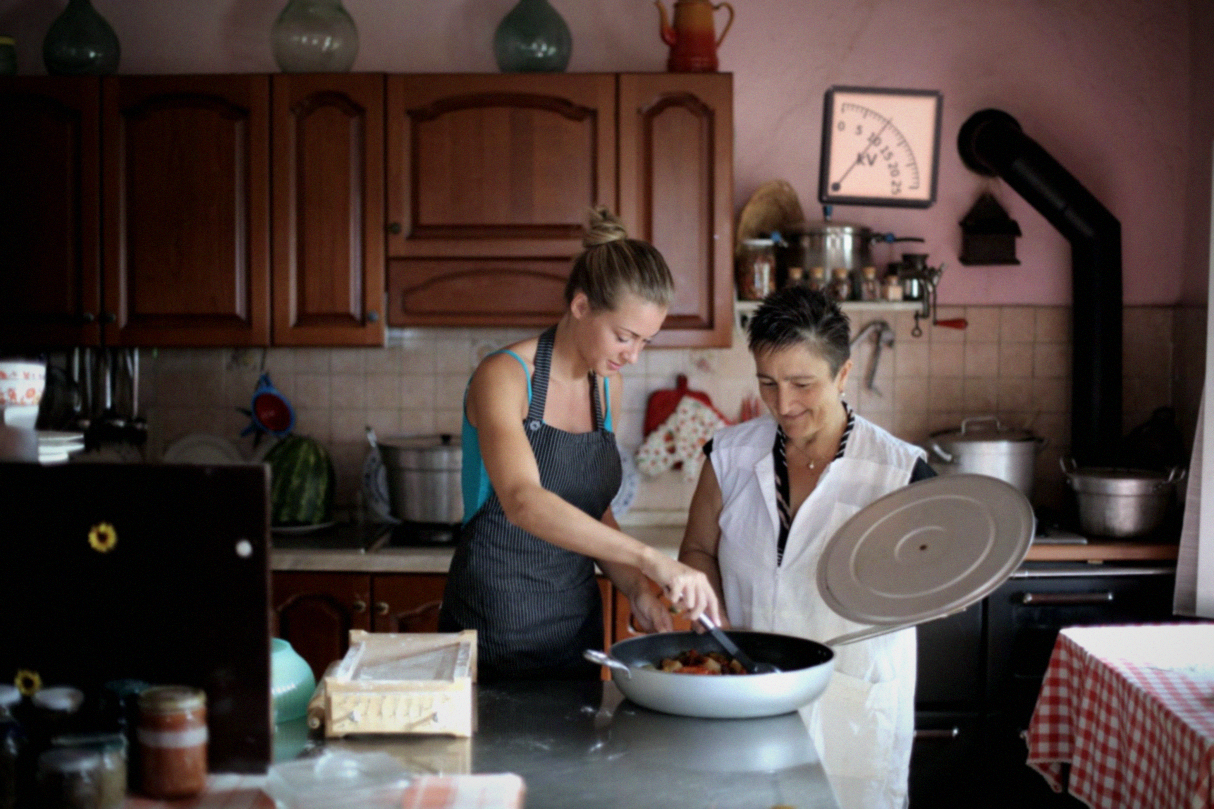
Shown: 10 kV
